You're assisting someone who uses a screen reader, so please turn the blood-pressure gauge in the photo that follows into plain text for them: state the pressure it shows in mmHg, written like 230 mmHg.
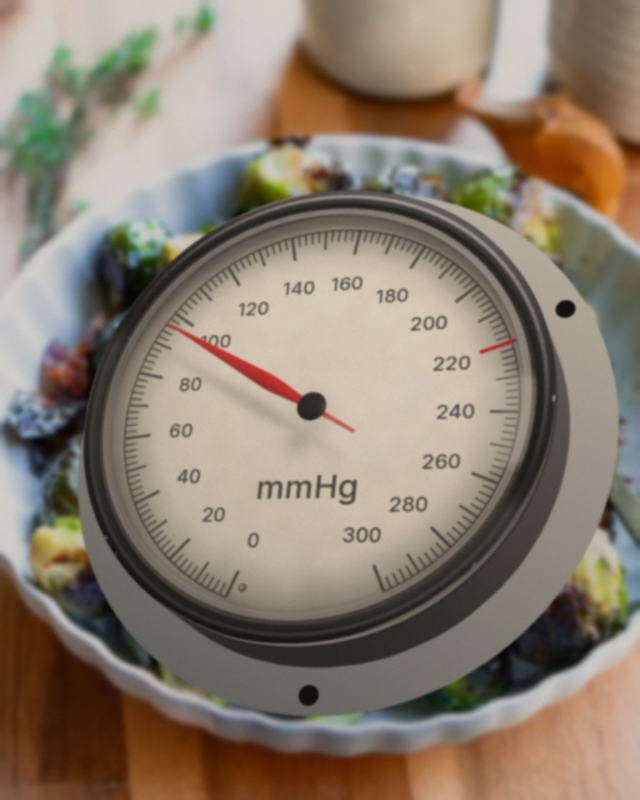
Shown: 96 mmHg
